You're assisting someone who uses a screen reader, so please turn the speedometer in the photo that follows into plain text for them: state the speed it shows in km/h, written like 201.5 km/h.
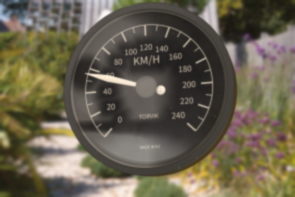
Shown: 55 km/h
